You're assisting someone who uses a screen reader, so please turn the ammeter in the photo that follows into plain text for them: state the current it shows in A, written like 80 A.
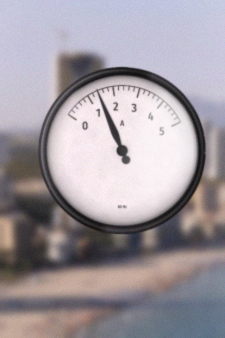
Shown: 1.4 A
